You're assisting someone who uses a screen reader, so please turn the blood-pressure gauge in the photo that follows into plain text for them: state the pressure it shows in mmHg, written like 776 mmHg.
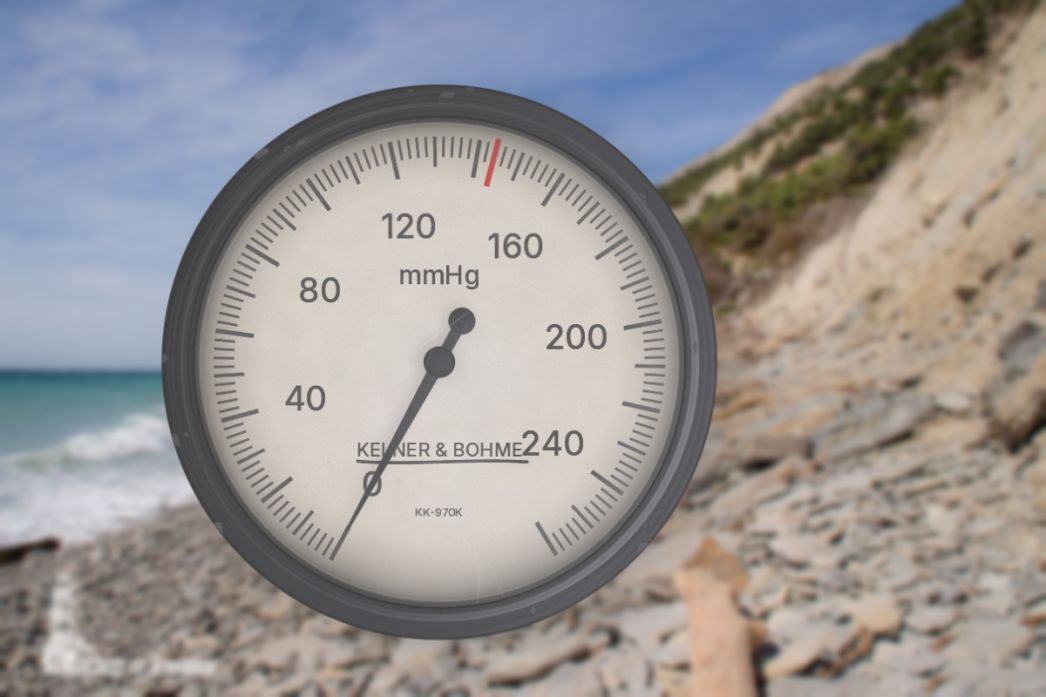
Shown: 0 mmHg
